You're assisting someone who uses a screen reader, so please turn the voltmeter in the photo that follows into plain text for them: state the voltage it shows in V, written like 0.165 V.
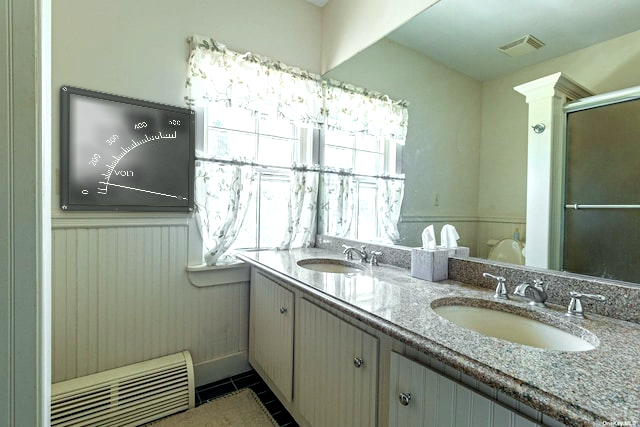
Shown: 100 V
